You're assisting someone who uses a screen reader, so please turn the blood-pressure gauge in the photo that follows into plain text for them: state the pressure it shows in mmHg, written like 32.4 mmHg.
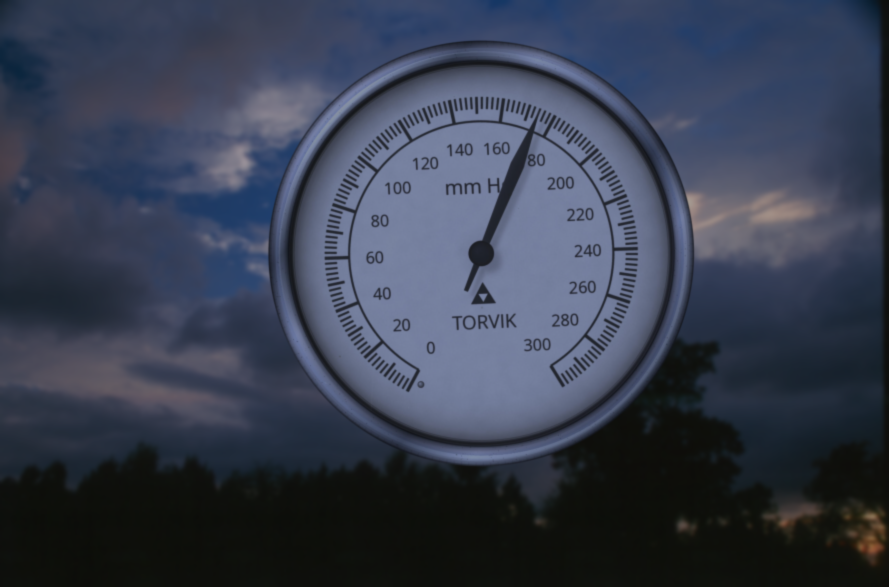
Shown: 174 mmHg
